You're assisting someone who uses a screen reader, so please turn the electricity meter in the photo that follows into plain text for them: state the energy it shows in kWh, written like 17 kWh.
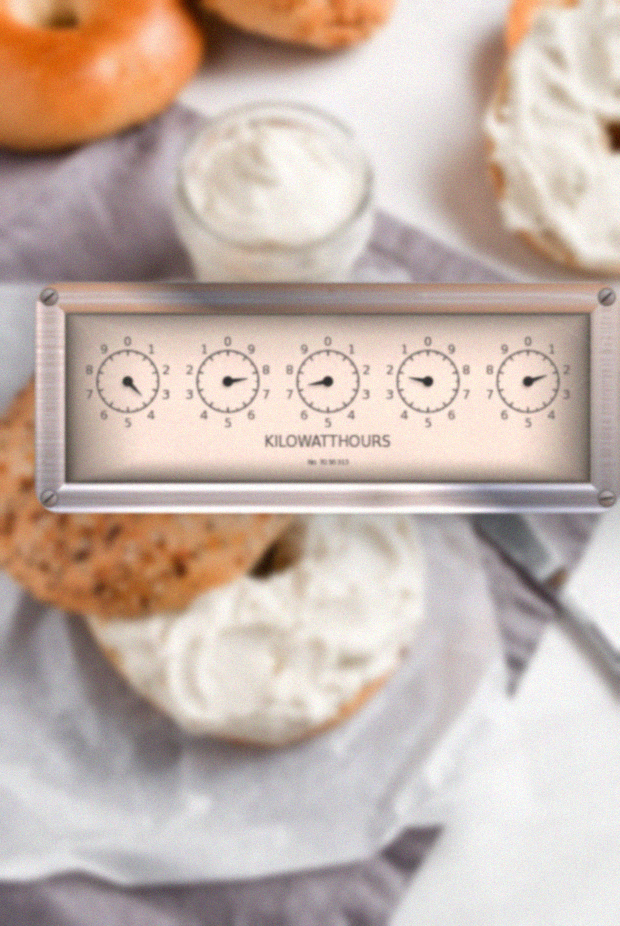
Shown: 37722 kWh
